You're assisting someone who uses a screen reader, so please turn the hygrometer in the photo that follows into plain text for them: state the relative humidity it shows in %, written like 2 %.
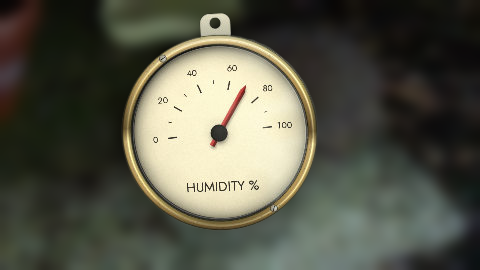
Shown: 70 %
